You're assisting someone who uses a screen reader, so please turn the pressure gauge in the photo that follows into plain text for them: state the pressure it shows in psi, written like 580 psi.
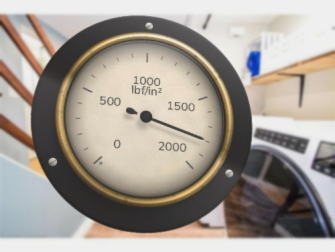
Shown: 1800 psi
